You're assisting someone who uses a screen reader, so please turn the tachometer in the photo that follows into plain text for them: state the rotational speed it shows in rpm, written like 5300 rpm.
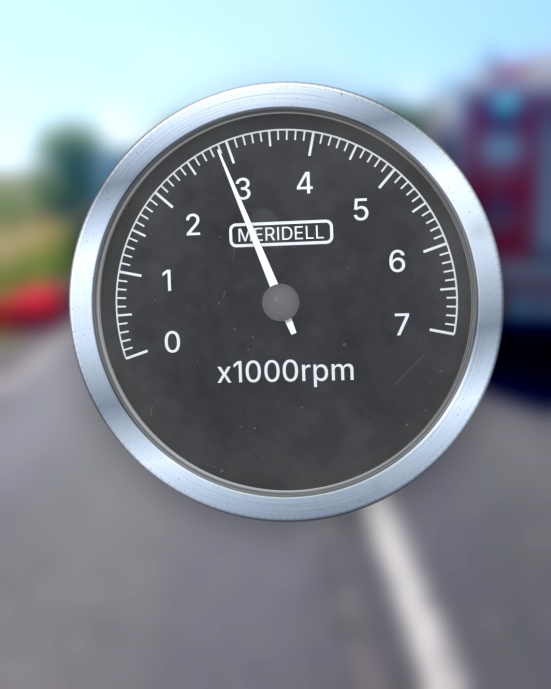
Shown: 2900 rpm
